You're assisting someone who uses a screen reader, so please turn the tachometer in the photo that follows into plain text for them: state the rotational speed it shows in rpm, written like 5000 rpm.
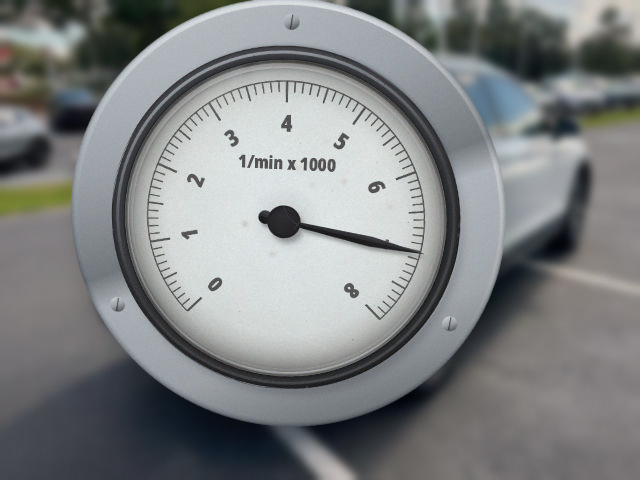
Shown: 7000 rpm
